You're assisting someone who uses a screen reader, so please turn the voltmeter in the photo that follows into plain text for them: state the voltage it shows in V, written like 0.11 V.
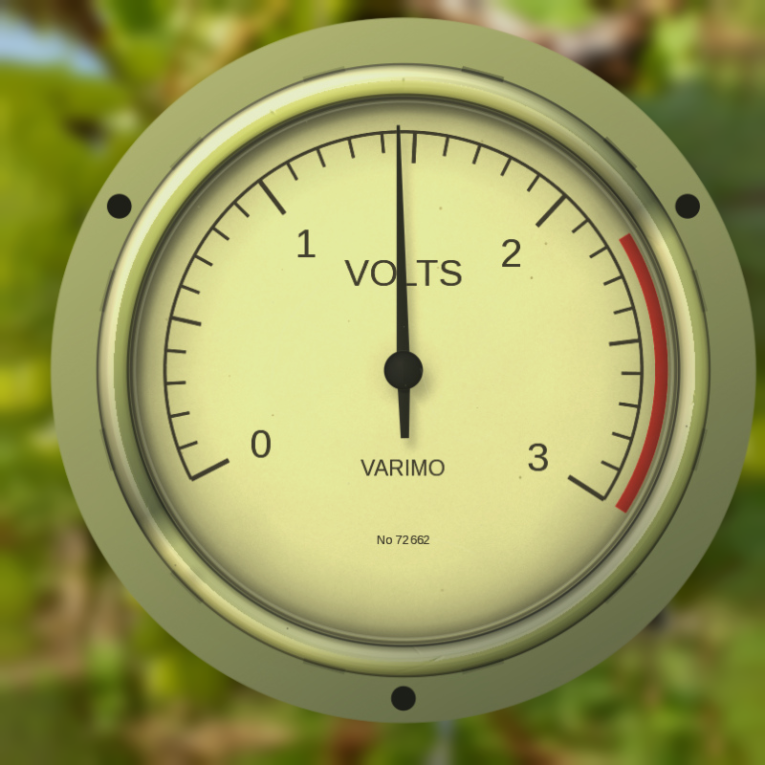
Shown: 1.45 V
